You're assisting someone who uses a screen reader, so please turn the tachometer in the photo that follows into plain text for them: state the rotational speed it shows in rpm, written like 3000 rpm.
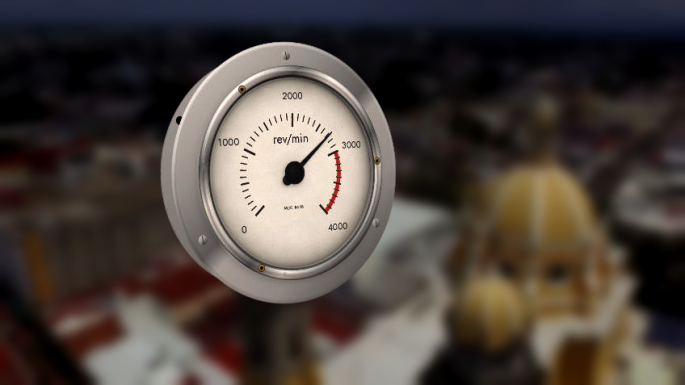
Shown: 2700 rpm
